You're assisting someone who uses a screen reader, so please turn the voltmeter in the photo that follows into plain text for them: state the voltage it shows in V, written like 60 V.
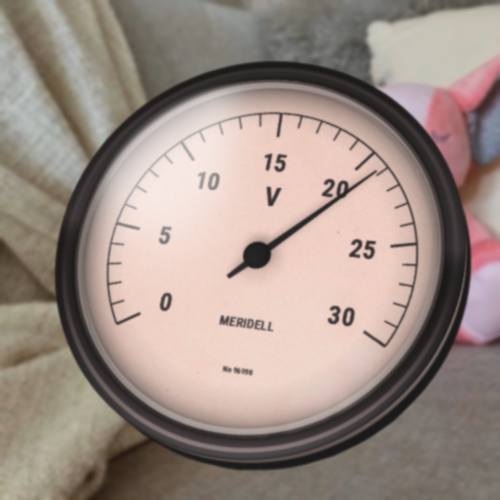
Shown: 21 V
